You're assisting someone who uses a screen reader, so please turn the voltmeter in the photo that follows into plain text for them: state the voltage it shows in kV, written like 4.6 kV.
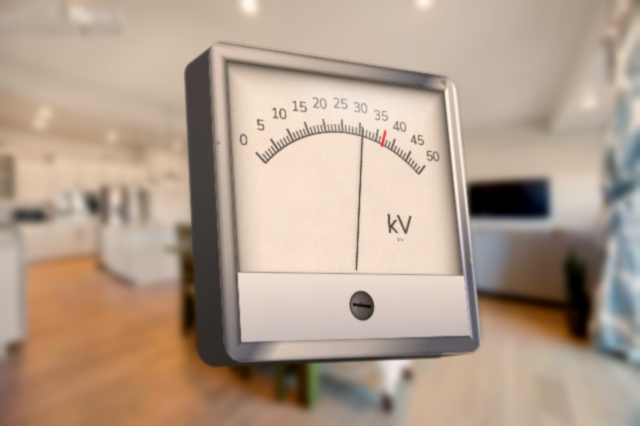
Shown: 30 kV
